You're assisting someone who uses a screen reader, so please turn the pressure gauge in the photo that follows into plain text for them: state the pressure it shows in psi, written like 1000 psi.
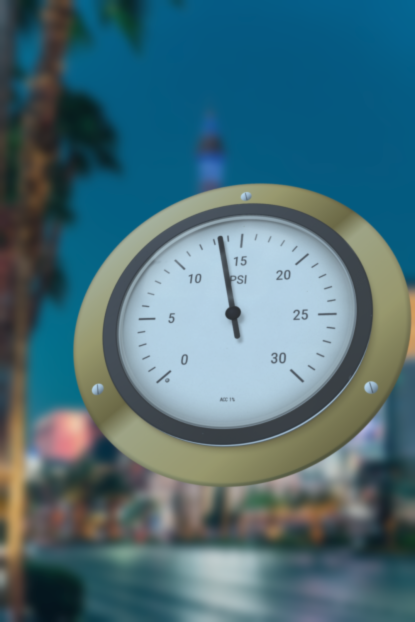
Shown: 13.5 psi
